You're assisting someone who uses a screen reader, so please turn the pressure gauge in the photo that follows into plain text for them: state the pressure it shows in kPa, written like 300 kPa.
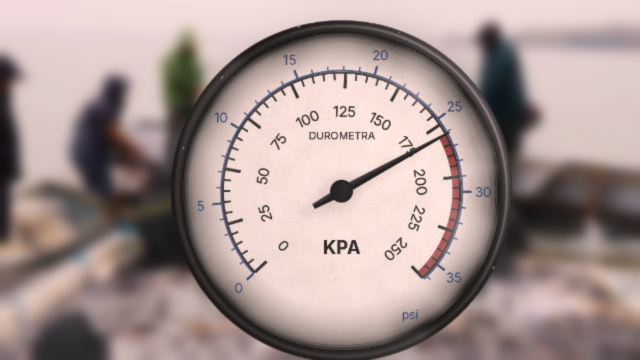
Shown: 180 kPa
